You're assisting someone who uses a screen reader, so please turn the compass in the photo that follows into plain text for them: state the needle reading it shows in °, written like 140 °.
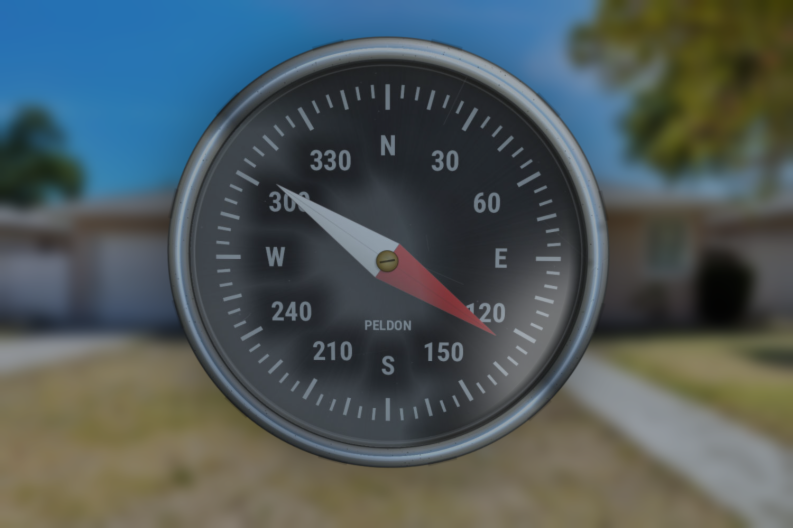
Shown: 125 °
